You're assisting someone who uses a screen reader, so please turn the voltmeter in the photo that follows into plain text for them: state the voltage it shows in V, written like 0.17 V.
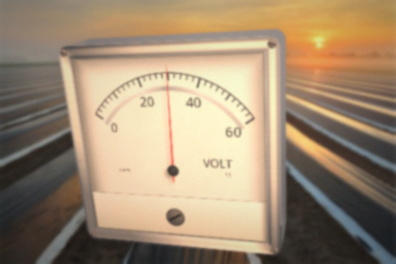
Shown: 30 V
